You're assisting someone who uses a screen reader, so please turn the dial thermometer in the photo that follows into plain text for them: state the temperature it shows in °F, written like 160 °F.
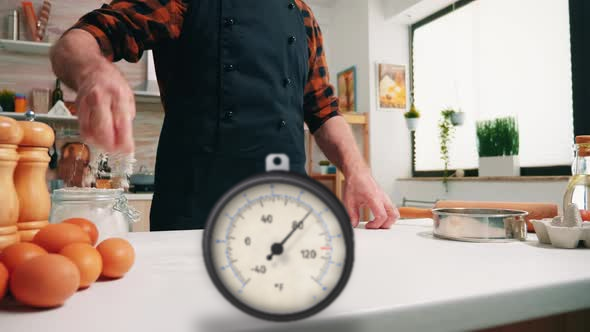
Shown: 80 °F
